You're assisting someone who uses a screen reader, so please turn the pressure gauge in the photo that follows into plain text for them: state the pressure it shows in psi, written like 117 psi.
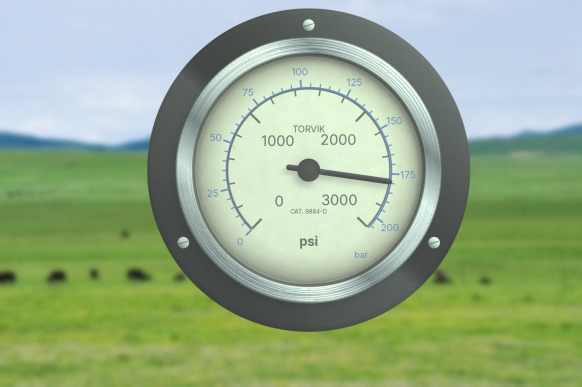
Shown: 2600 psi
